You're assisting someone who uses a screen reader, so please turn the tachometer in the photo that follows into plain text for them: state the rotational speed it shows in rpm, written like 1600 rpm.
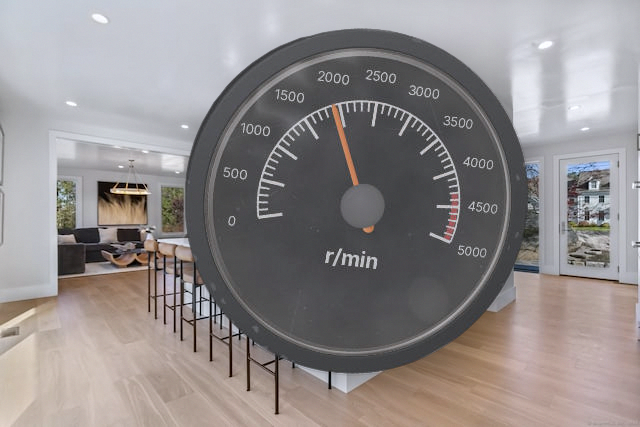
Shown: 1900 rpm
